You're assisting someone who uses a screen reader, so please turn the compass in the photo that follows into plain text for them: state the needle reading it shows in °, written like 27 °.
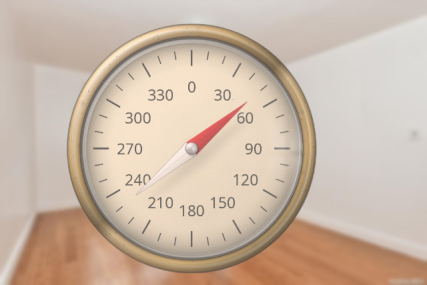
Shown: 50 °
